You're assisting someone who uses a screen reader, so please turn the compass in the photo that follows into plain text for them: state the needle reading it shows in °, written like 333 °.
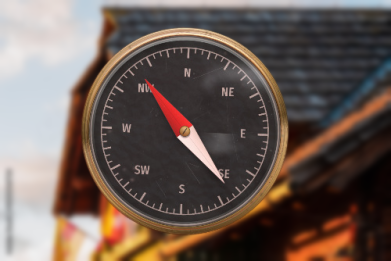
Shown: 320 °
